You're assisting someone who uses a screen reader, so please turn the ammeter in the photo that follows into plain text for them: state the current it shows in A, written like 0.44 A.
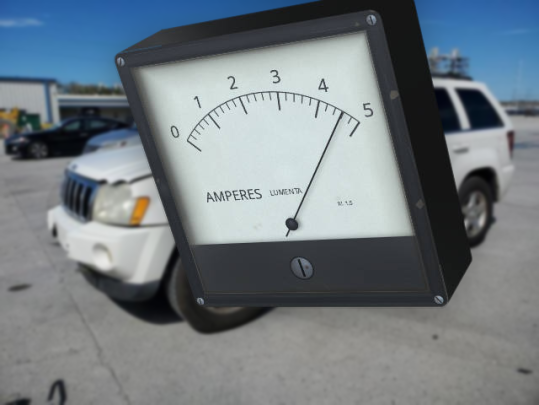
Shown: 4.6 A
